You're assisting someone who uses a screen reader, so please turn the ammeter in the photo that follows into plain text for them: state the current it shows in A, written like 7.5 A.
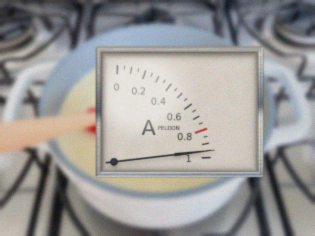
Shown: 0.95 A
